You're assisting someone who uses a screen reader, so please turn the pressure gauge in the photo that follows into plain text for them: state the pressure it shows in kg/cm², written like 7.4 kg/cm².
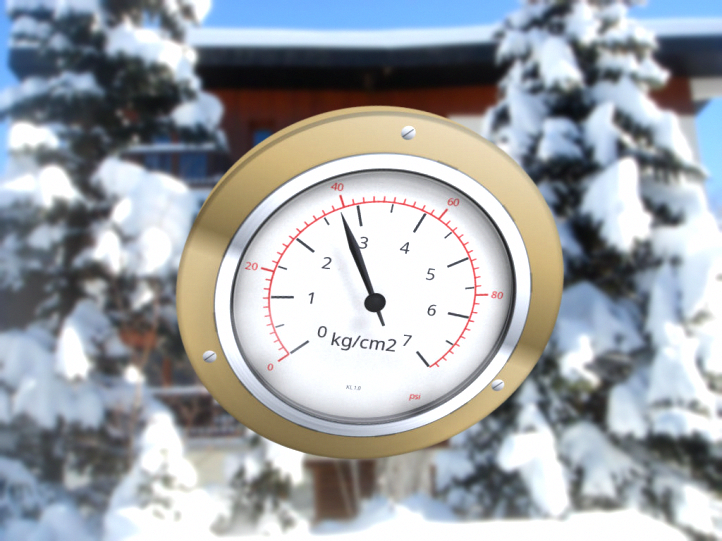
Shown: 2.75 kg/cm²
